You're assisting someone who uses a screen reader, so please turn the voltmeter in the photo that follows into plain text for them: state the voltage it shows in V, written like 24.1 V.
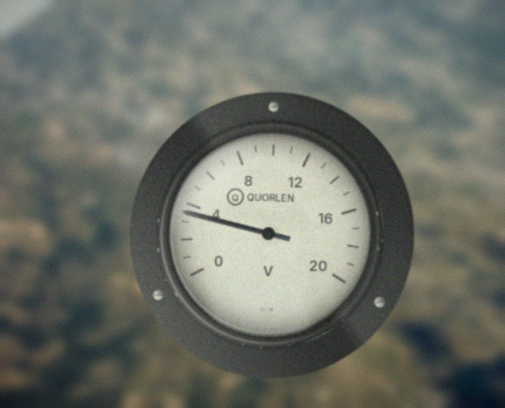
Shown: 3.5 V
